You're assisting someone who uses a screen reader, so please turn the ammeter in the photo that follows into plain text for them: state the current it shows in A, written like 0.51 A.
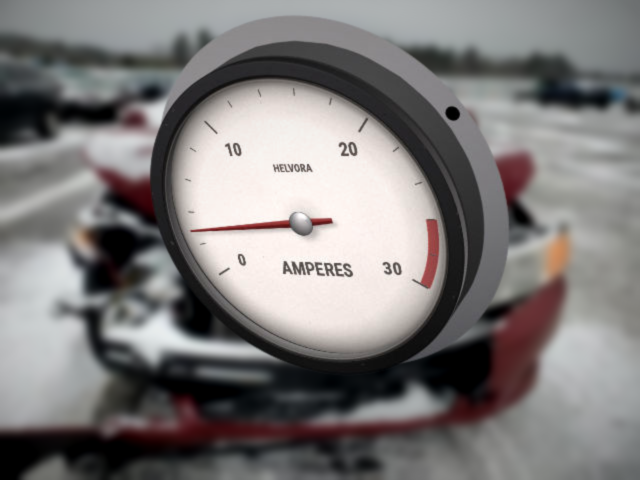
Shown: 3 A
